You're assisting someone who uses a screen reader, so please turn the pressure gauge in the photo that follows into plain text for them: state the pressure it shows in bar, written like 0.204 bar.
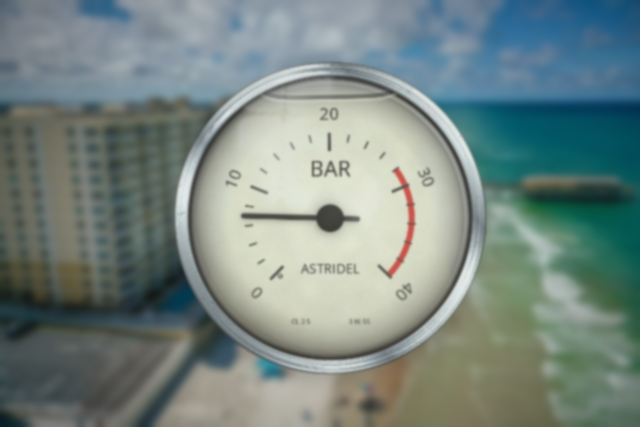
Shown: 7 bar
